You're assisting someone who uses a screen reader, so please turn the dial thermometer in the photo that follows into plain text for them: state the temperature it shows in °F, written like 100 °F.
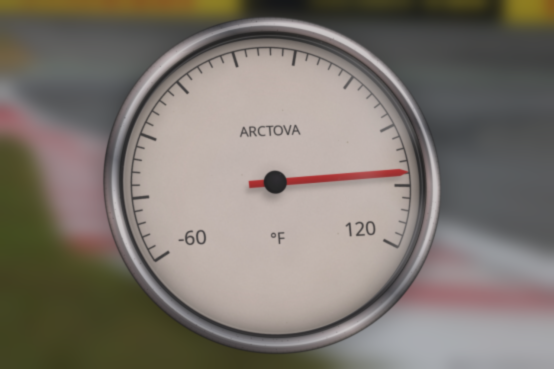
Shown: 96 °F
